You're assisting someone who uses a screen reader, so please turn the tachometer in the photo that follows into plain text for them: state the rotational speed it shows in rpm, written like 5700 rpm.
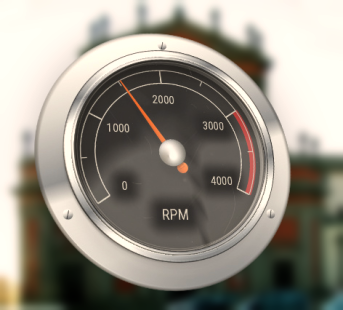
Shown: 1500 rpm
